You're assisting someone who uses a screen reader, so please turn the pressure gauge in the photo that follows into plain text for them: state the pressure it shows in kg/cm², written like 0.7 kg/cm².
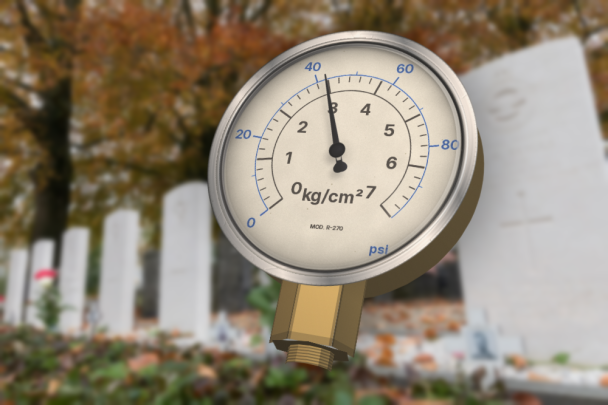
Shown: 3 kg/cm²
